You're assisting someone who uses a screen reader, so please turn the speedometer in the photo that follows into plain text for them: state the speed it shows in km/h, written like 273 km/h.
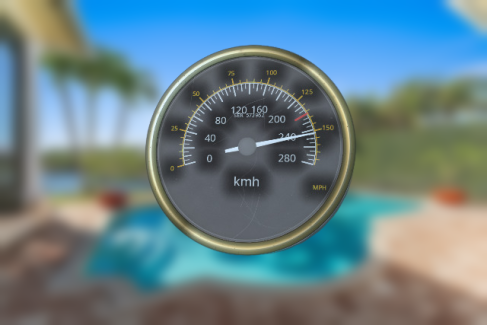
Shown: 245 km/h
